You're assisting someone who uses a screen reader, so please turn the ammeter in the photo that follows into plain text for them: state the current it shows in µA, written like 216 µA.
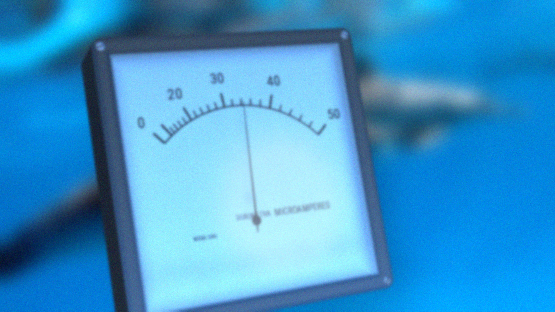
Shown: 34 µA
